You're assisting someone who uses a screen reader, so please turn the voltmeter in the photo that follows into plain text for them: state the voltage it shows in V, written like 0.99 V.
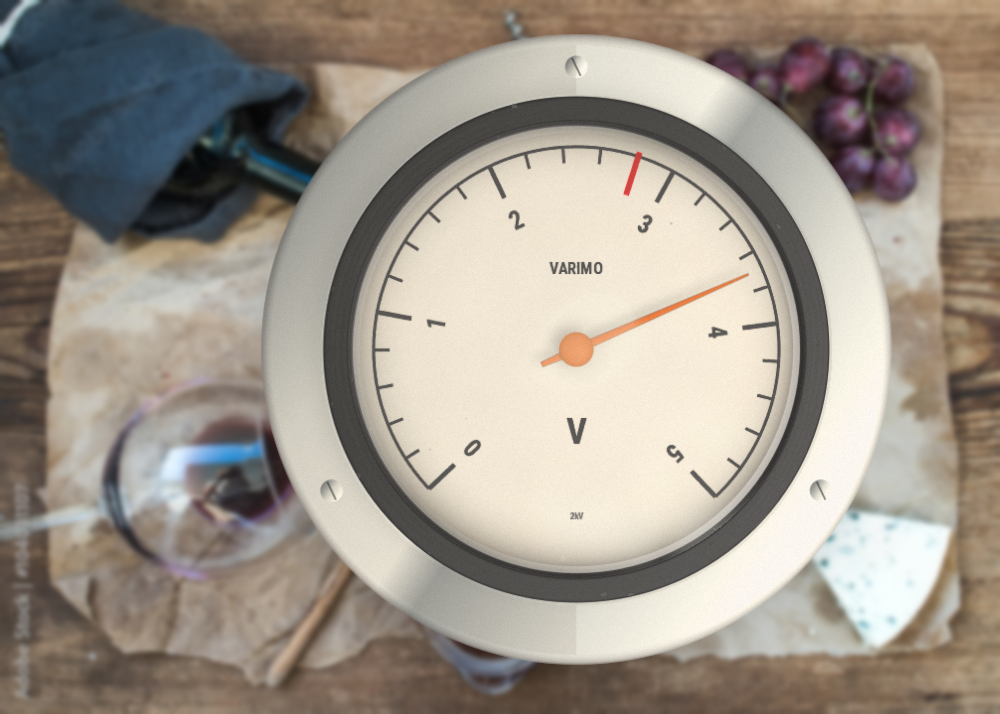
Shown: 3.7 V
